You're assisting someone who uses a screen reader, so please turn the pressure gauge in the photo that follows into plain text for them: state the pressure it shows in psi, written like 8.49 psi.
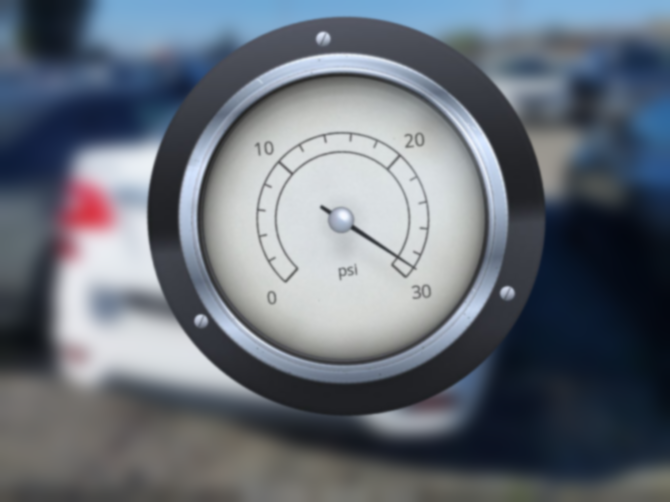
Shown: 29 psi
